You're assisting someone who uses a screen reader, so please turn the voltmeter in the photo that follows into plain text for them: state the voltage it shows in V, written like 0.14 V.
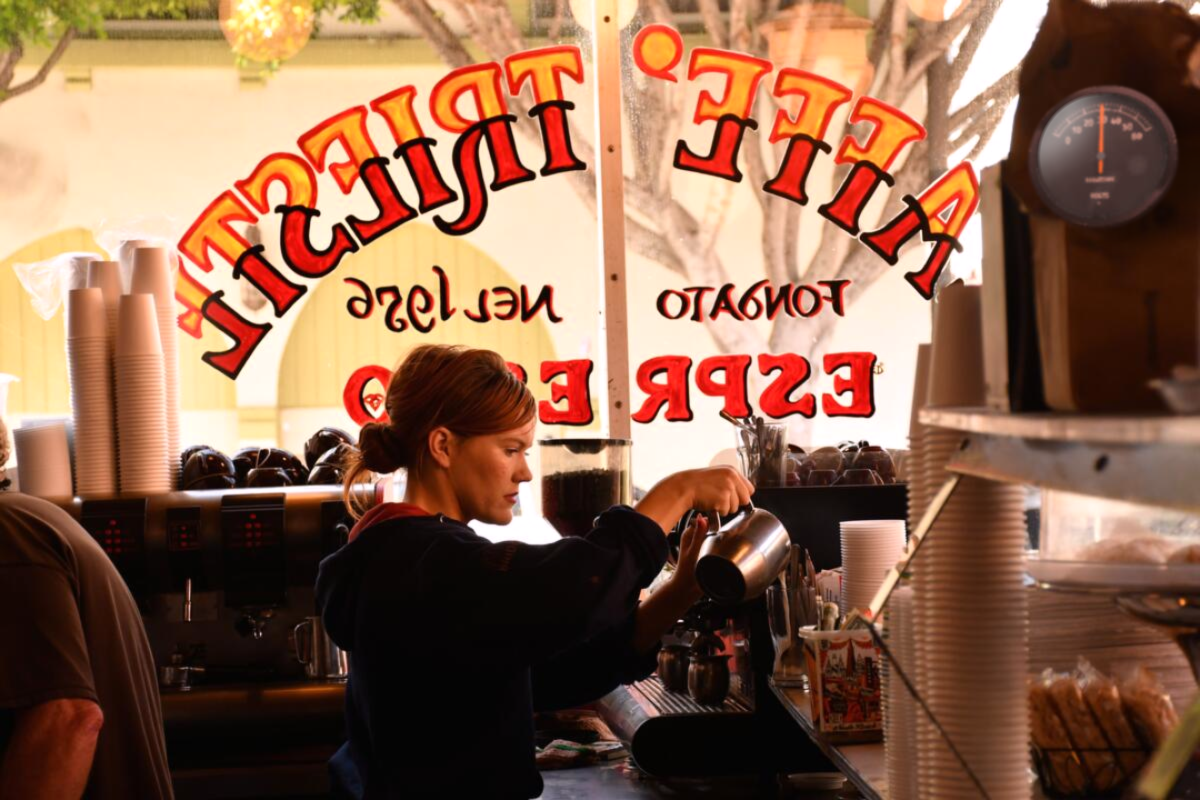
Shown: 30 V
